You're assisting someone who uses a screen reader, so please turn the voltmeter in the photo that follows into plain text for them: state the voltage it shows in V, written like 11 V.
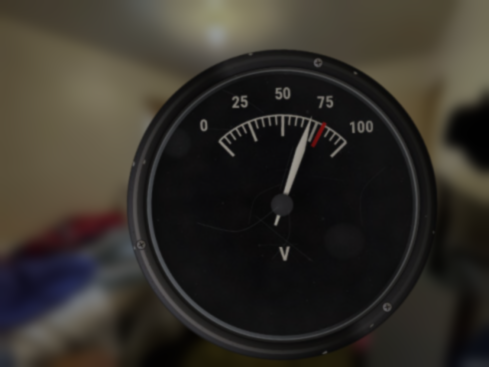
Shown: 70 V
